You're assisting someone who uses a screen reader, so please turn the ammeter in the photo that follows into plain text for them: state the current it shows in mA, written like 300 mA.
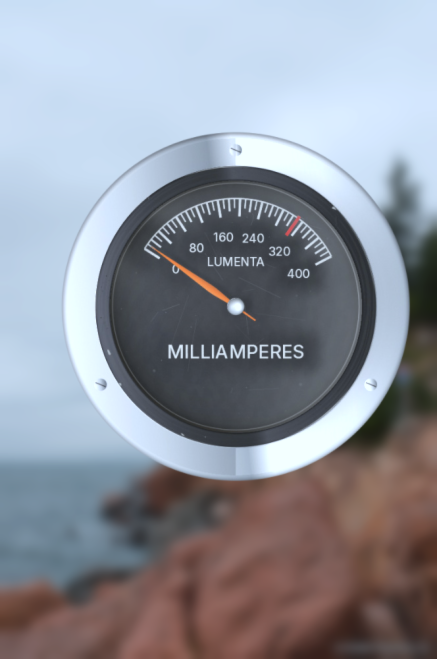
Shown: 10 mA
